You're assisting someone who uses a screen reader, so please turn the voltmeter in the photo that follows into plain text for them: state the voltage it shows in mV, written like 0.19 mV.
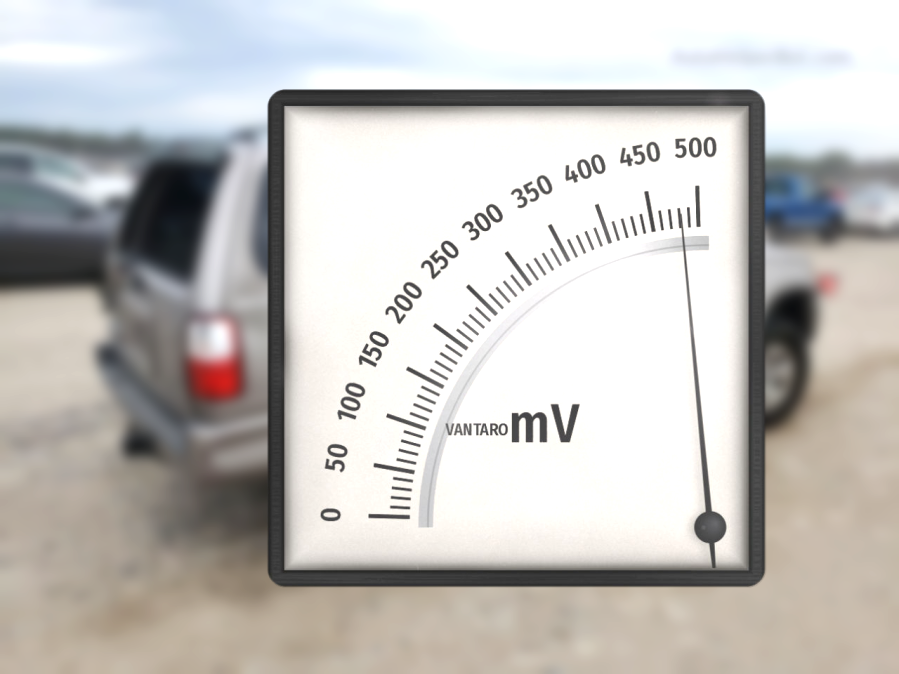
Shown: 480 mV
